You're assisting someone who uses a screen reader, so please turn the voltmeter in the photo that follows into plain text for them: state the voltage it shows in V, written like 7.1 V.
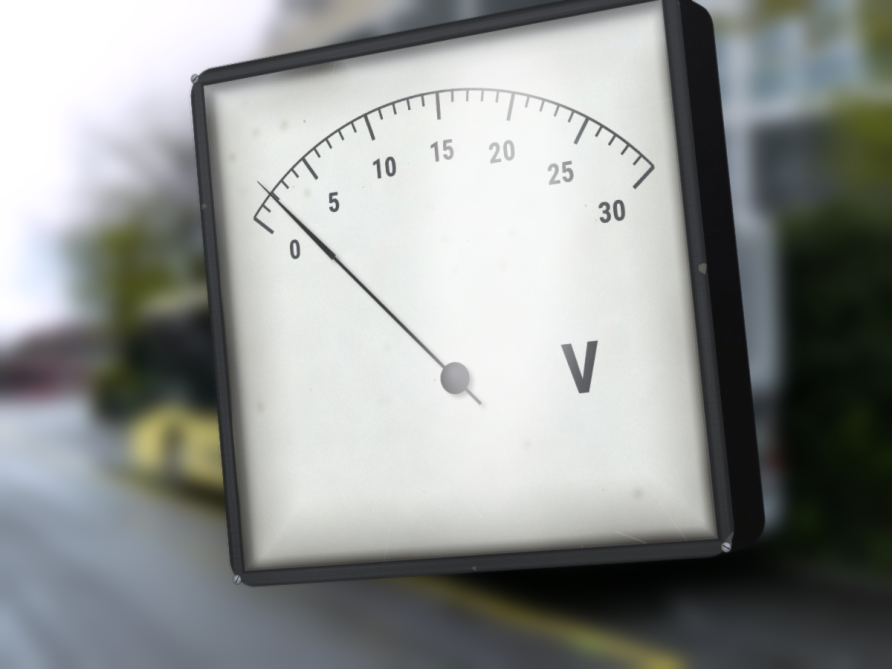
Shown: 2 V
